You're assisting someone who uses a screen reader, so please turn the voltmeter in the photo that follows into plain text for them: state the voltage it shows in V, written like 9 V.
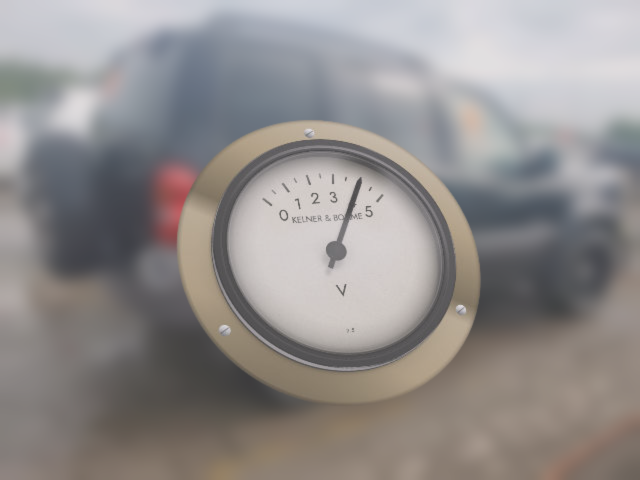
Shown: 4 V
